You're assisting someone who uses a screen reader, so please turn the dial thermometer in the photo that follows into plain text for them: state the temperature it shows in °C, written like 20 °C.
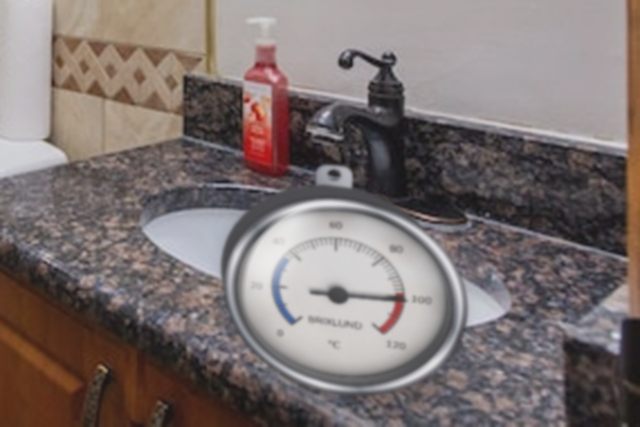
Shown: 100 °C
